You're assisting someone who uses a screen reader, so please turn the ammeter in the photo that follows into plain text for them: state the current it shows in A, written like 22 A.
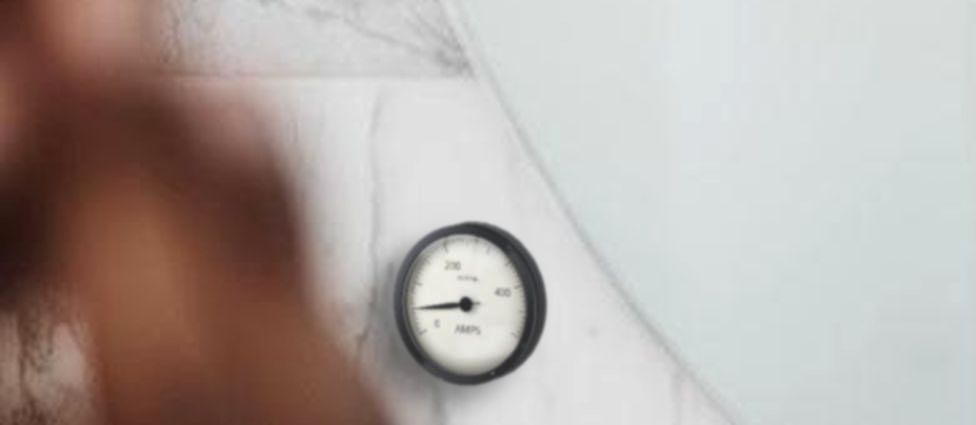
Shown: 50 A
